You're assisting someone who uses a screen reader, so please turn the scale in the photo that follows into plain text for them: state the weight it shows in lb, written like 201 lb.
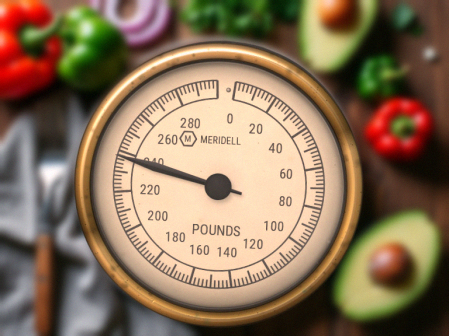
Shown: 238 lb
